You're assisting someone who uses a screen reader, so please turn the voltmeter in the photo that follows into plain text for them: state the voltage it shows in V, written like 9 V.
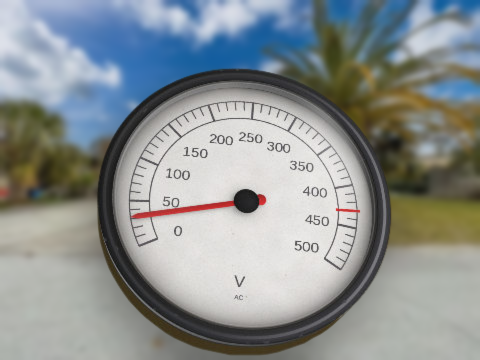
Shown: 30 V
